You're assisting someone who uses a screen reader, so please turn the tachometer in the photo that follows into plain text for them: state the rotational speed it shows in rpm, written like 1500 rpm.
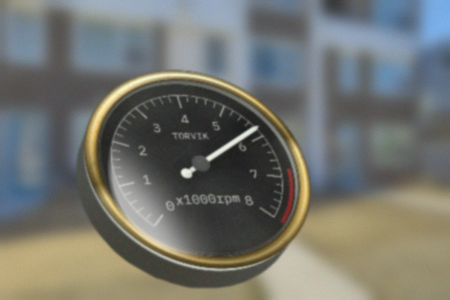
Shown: 5800 rpm
